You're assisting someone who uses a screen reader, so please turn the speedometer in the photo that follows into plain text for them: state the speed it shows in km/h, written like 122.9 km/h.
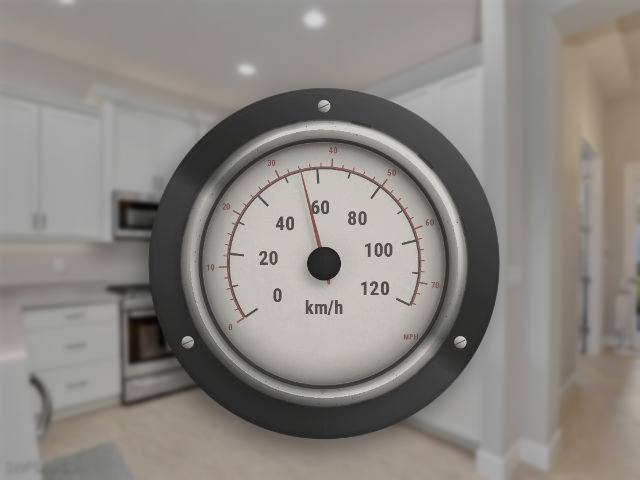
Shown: 55 km/h
